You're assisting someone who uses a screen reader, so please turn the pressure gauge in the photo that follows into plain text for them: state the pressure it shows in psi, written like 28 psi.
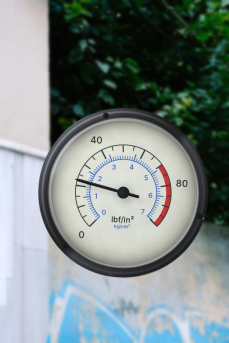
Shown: 22.5 psi
